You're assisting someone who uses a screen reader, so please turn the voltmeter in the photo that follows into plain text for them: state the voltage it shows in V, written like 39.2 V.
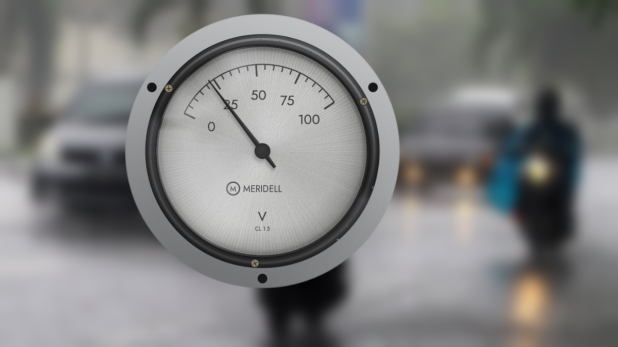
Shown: 22.5 V
